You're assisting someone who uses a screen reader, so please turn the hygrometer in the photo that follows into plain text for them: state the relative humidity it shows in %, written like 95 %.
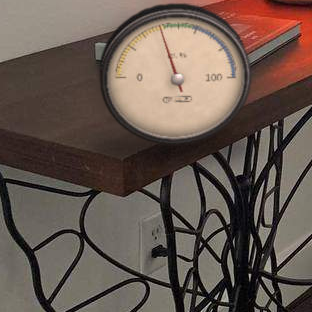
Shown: 40 %
